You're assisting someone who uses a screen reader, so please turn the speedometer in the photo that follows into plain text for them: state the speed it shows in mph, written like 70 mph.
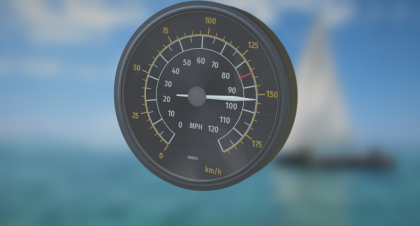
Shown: 95 mph
